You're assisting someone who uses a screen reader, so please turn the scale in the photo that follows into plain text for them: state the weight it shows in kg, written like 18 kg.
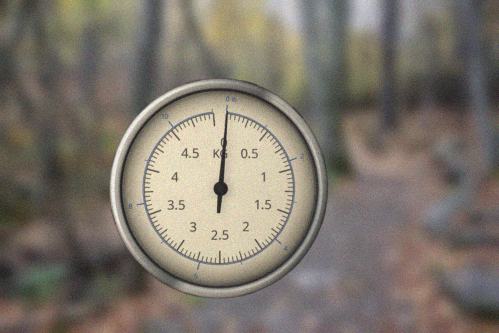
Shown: 0 kg
